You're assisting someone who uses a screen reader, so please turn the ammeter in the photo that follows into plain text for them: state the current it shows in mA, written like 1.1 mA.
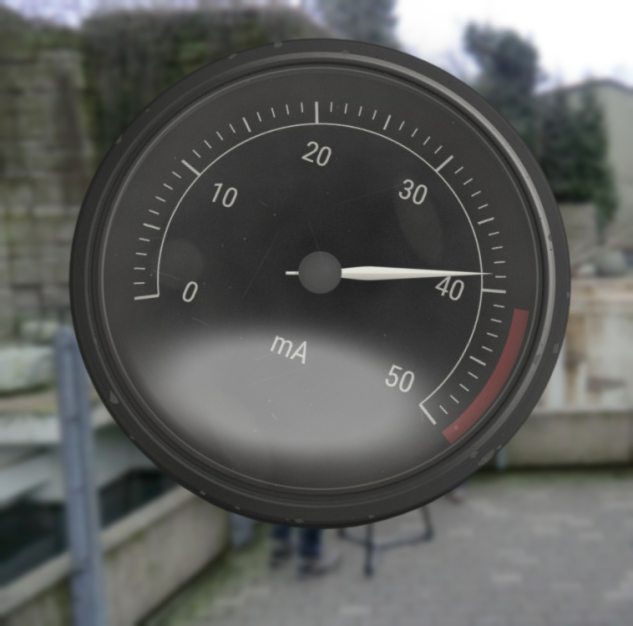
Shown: 39 mA
